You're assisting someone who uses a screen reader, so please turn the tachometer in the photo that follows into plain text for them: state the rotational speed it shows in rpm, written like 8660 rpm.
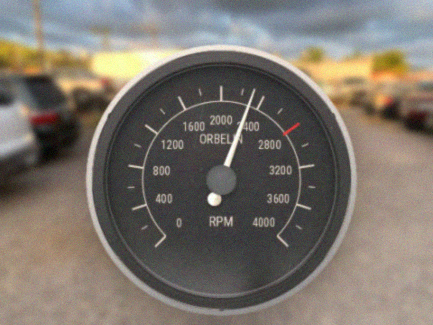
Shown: 2300 rpm
